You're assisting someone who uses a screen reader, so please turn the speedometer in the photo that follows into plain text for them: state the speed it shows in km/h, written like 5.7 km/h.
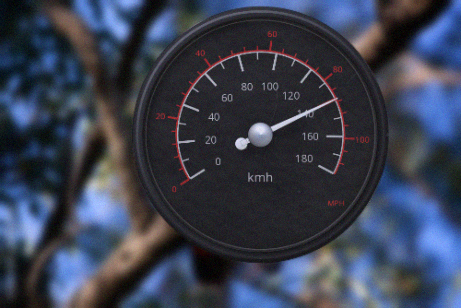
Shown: 140 km/h
